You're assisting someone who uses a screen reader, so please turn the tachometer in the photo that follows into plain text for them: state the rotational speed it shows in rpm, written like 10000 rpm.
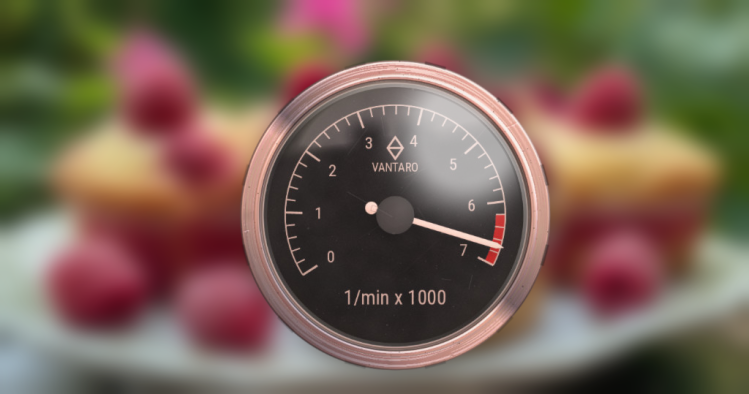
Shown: 6700 rpm
